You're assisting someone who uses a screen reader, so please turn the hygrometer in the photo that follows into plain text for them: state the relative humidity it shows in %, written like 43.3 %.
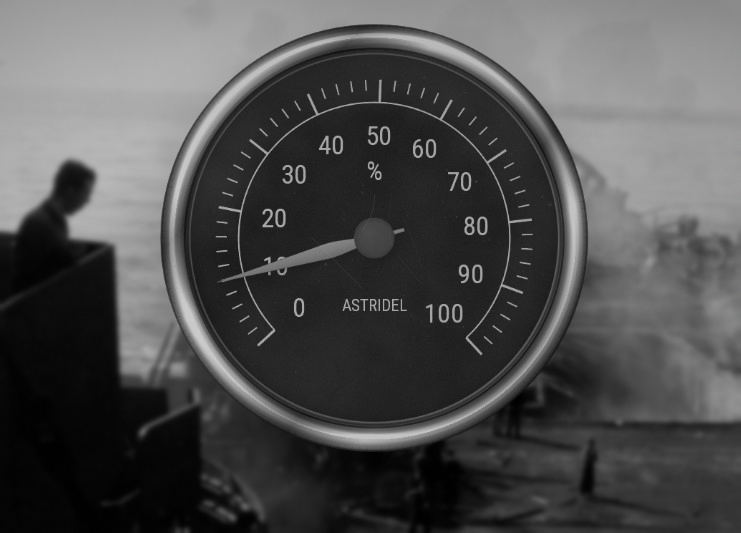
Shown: 10 %
